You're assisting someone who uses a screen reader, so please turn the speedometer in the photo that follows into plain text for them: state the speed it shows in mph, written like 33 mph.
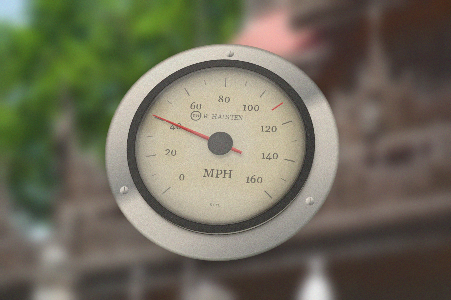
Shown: 40 mph
